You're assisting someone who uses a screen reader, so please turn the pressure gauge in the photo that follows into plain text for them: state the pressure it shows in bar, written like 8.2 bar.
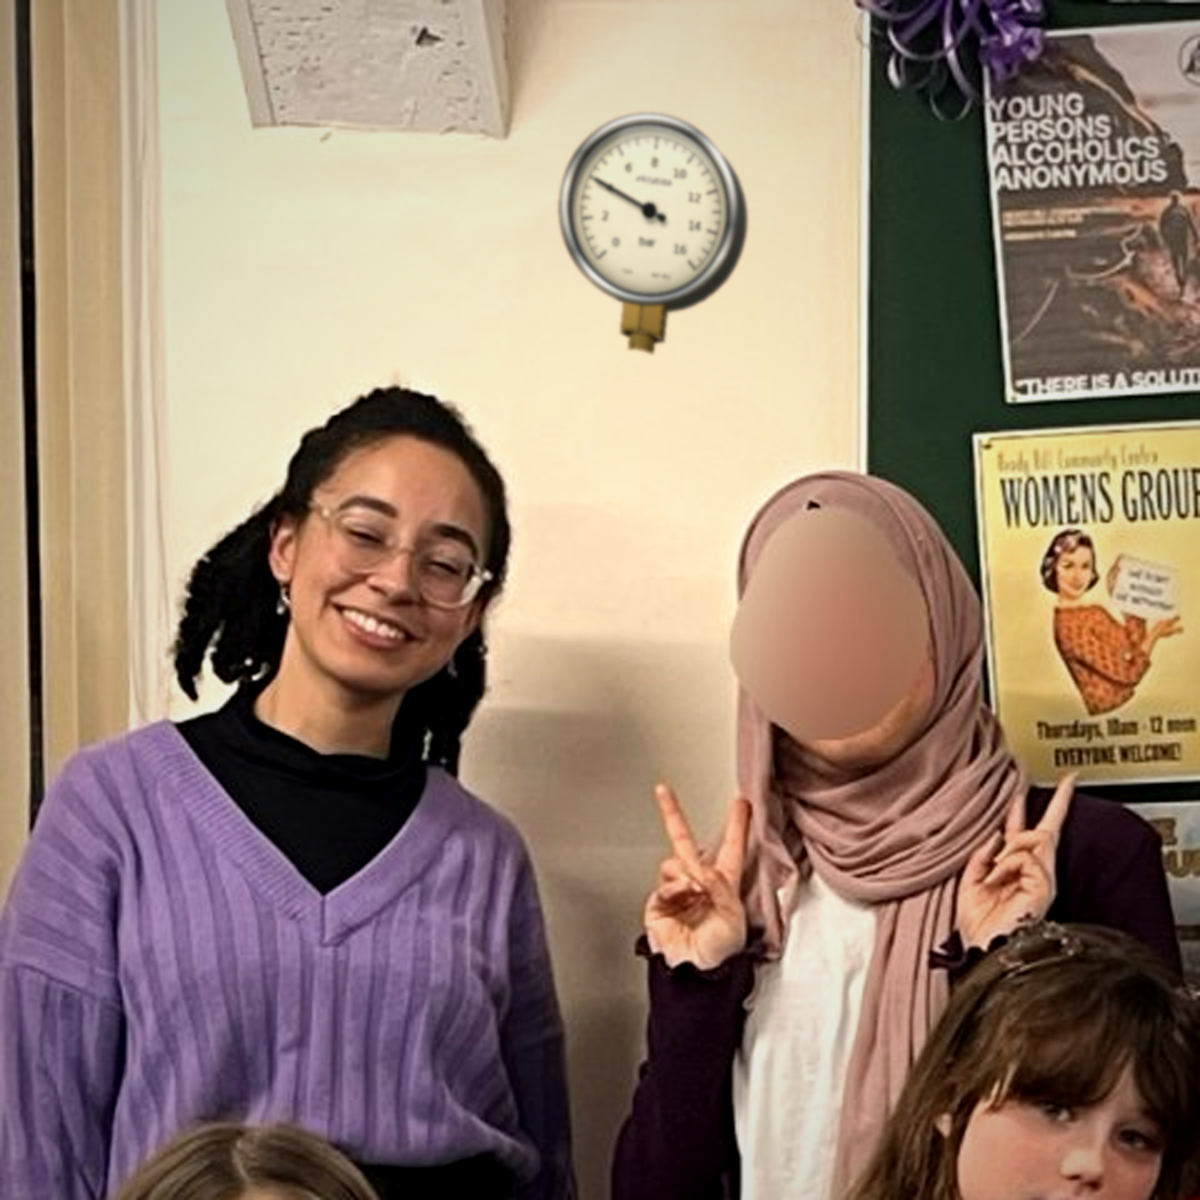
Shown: 4 bar
